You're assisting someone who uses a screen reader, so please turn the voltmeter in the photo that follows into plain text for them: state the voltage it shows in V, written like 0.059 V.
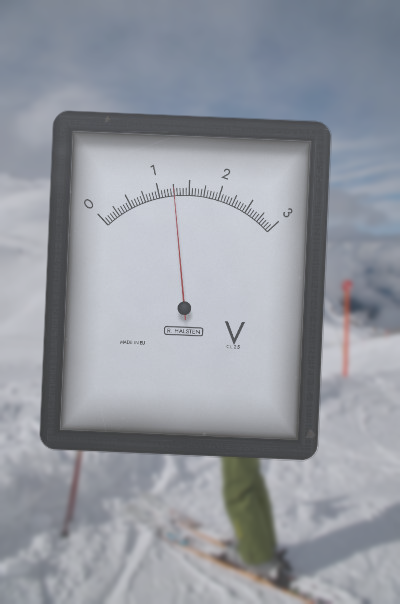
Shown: 1.25 V
